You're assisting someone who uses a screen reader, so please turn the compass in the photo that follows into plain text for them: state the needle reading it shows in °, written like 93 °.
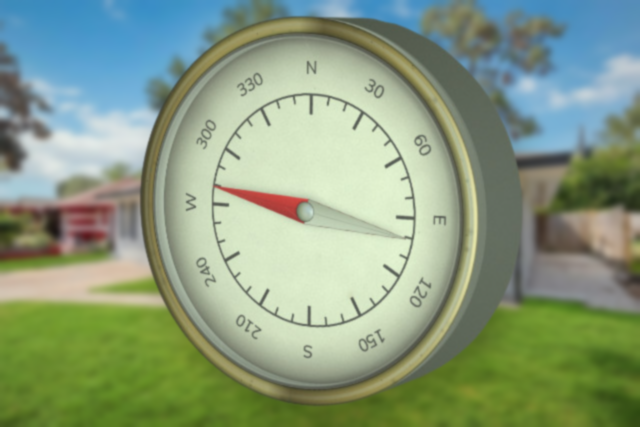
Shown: 280 °
